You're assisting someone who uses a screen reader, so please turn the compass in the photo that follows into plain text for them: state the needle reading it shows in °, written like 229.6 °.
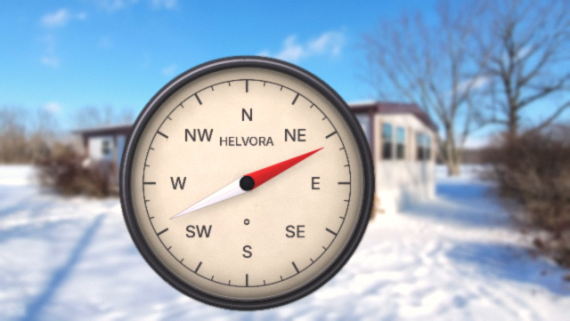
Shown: 65 °
